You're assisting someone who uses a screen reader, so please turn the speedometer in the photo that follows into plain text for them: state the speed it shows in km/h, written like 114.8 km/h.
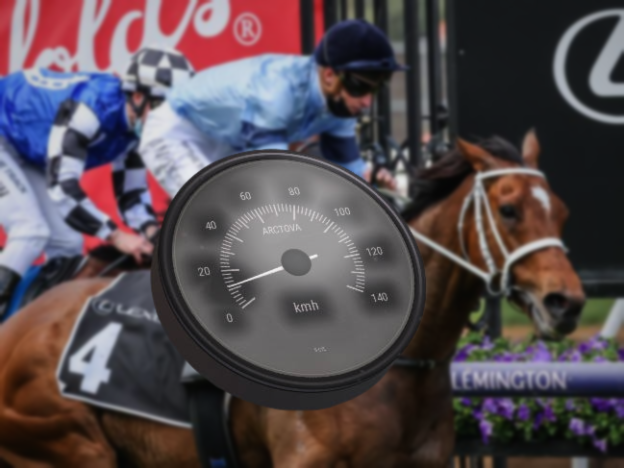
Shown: 10 km/h
